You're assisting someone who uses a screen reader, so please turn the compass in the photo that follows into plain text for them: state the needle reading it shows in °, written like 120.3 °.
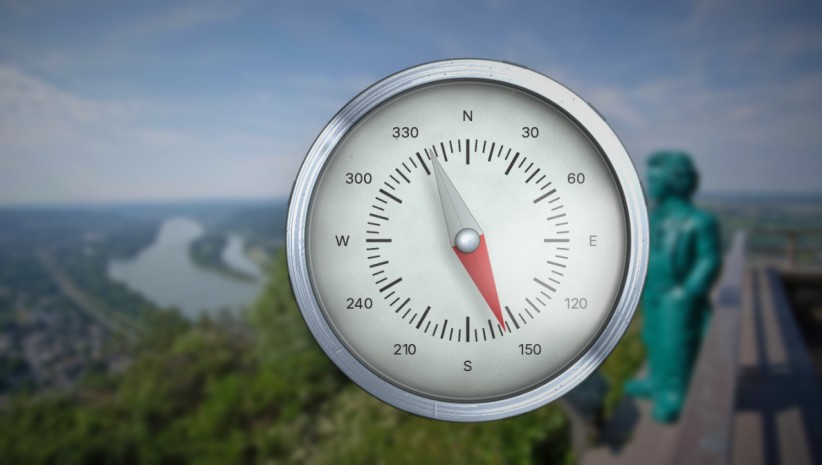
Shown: 157.5 °
